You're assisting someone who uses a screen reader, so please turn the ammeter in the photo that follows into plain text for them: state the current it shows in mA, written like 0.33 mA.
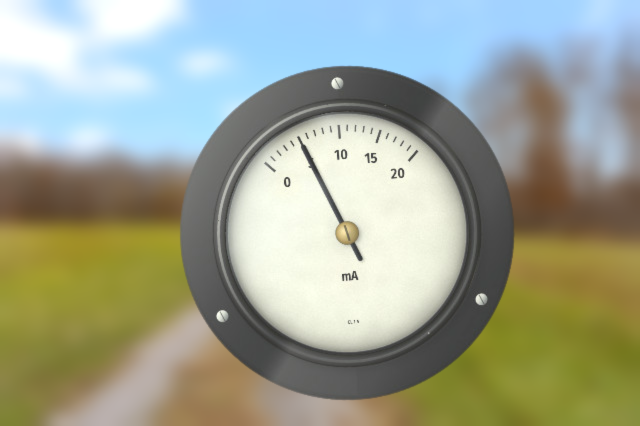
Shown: 5 mA
